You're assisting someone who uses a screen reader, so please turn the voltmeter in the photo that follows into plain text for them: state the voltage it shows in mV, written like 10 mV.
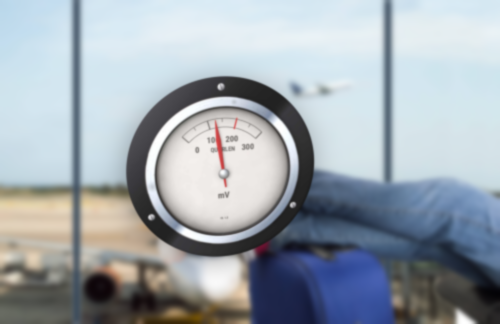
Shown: 125 mV
